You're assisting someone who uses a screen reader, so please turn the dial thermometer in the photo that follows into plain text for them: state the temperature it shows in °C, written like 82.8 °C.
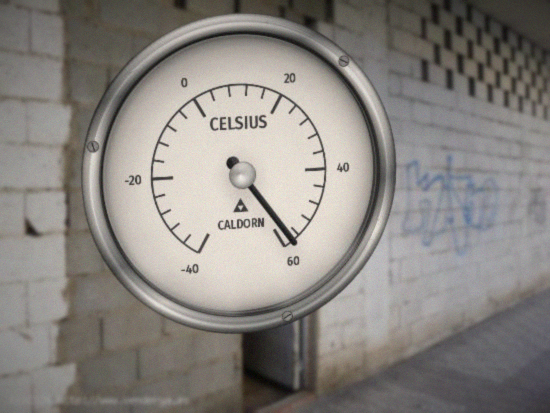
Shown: 58 °C
